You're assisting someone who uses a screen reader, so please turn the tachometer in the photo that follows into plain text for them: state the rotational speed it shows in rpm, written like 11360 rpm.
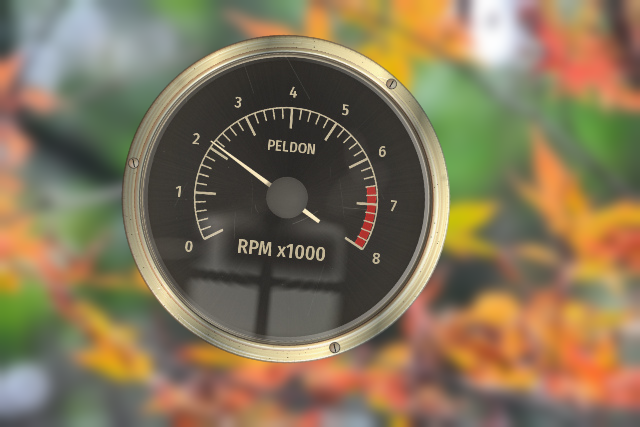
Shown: 2100 rpm
